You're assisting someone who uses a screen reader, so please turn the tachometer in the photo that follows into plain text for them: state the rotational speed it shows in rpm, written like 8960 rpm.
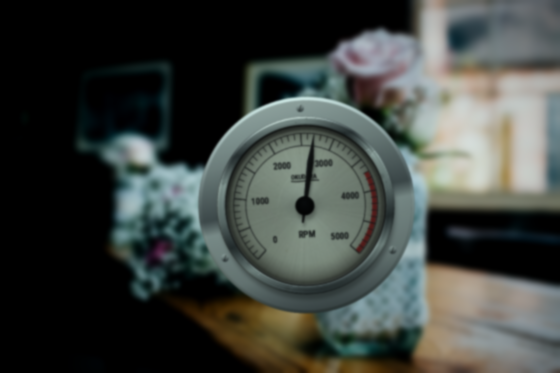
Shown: 2700 rpm
